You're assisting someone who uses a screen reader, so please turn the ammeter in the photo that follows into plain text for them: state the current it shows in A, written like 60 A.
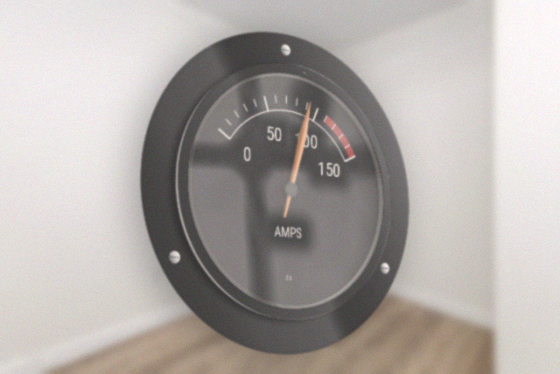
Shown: 90 A
